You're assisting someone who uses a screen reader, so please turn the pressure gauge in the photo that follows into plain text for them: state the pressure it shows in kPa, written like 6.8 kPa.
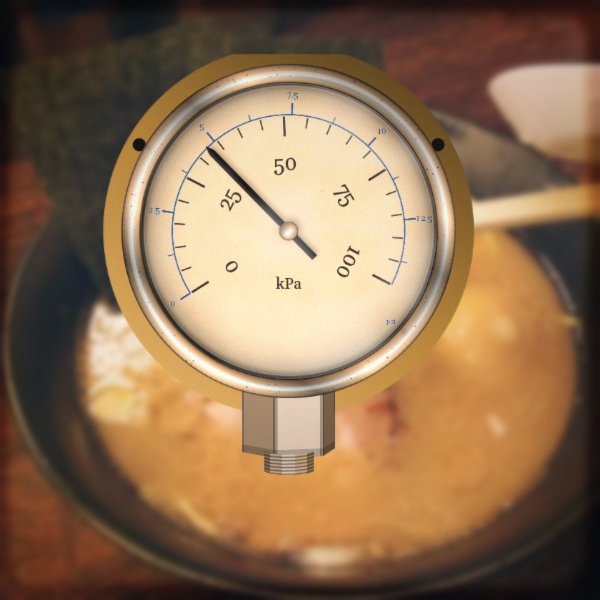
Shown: 32.5 kPa
